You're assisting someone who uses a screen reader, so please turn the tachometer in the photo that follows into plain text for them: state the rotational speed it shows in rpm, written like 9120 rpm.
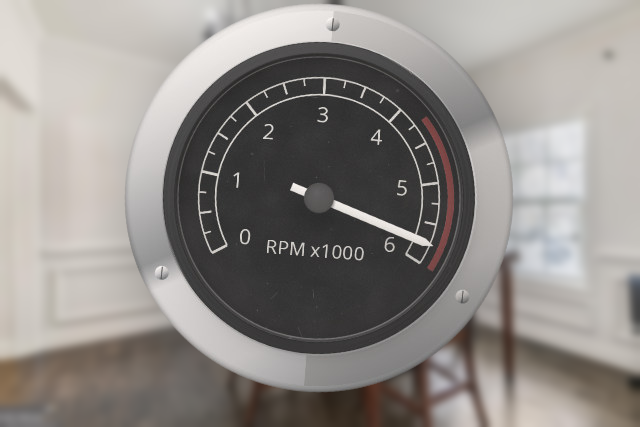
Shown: 5750 rpm
